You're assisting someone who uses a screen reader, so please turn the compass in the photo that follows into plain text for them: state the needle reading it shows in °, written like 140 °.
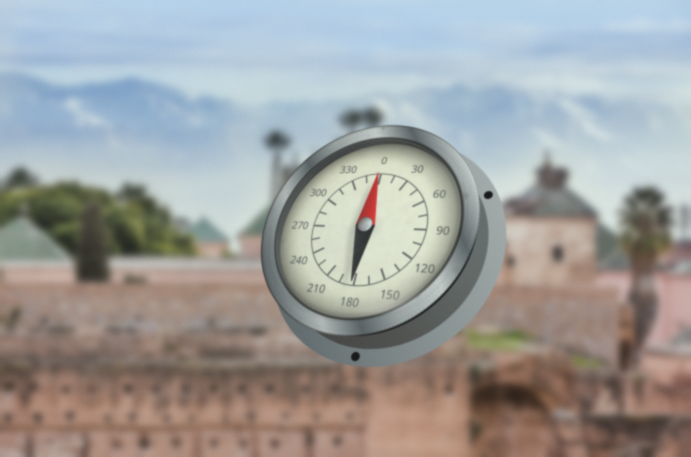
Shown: 0 °
